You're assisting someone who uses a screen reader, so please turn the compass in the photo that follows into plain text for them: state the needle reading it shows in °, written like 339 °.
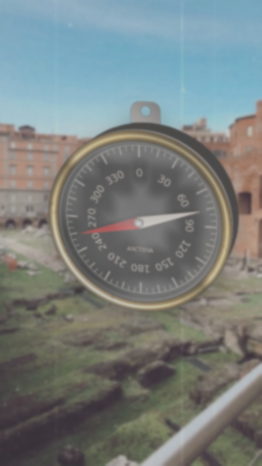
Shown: 255 °
